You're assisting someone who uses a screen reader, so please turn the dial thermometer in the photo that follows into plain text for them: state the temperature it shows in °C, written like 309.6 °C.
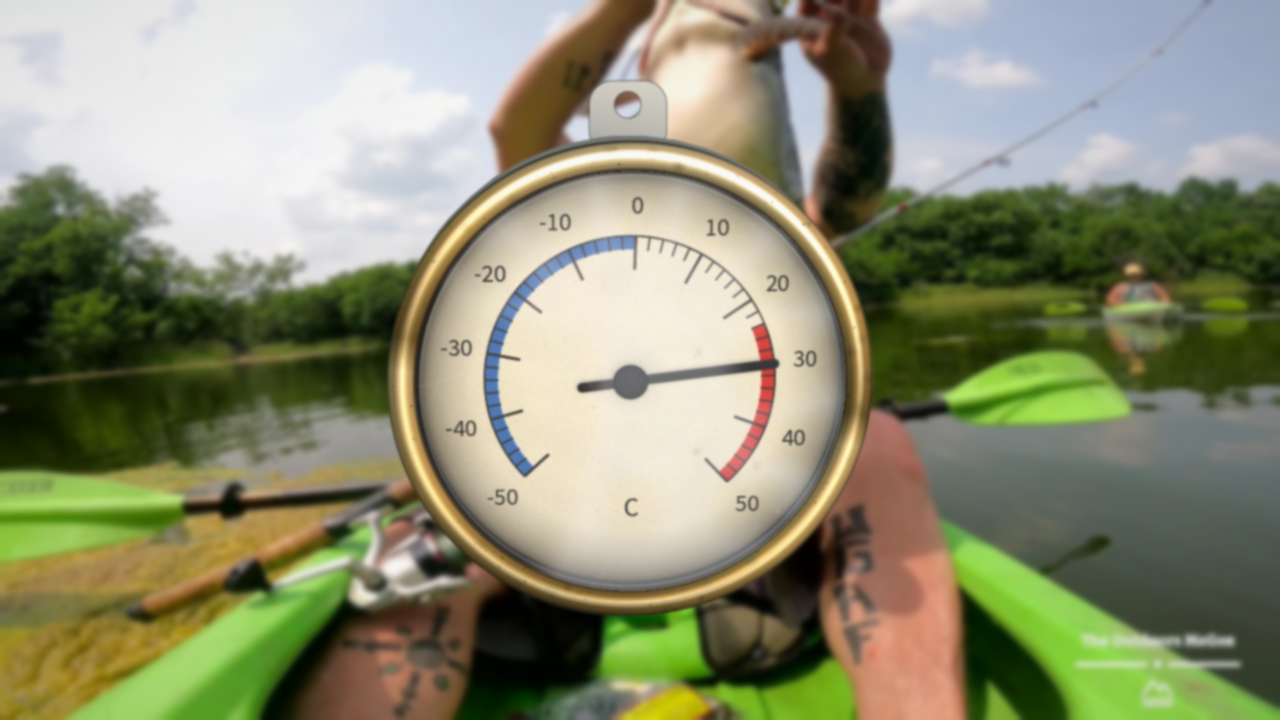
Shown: 30 °C
